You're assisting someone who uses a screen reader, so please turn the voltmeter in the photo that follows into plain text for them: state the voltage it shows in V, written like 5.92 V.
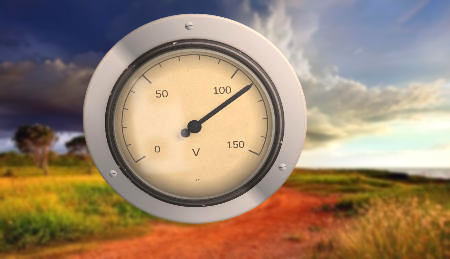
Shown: 110 V
